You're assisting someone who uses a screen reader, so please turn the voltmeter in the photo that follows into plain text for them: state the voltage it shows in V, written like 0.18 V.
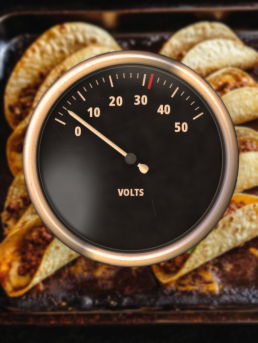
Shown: 4 V
